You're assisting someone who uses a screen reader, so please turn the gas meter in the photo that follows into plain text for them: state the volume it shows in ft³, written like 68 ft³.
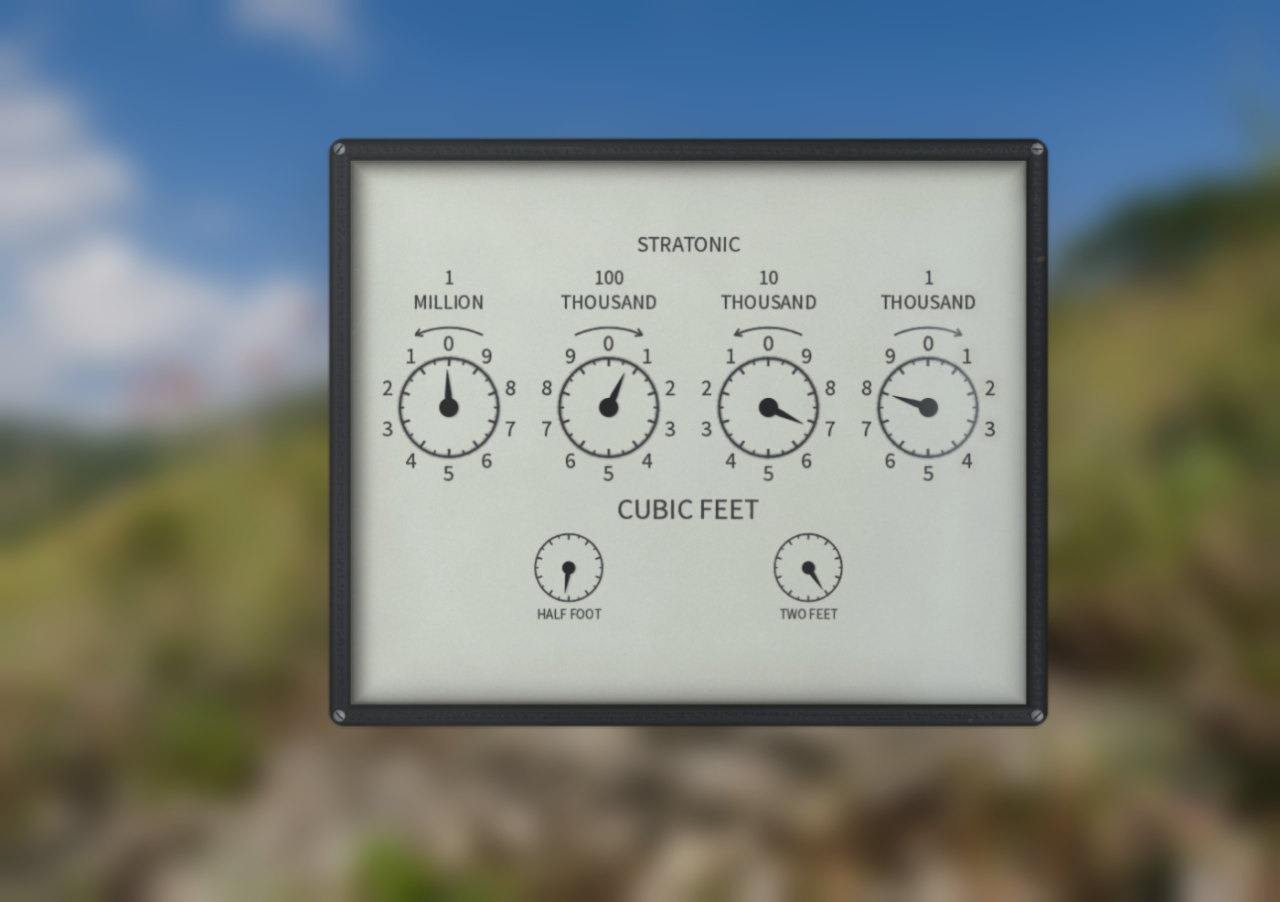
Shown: 6800 ft³
